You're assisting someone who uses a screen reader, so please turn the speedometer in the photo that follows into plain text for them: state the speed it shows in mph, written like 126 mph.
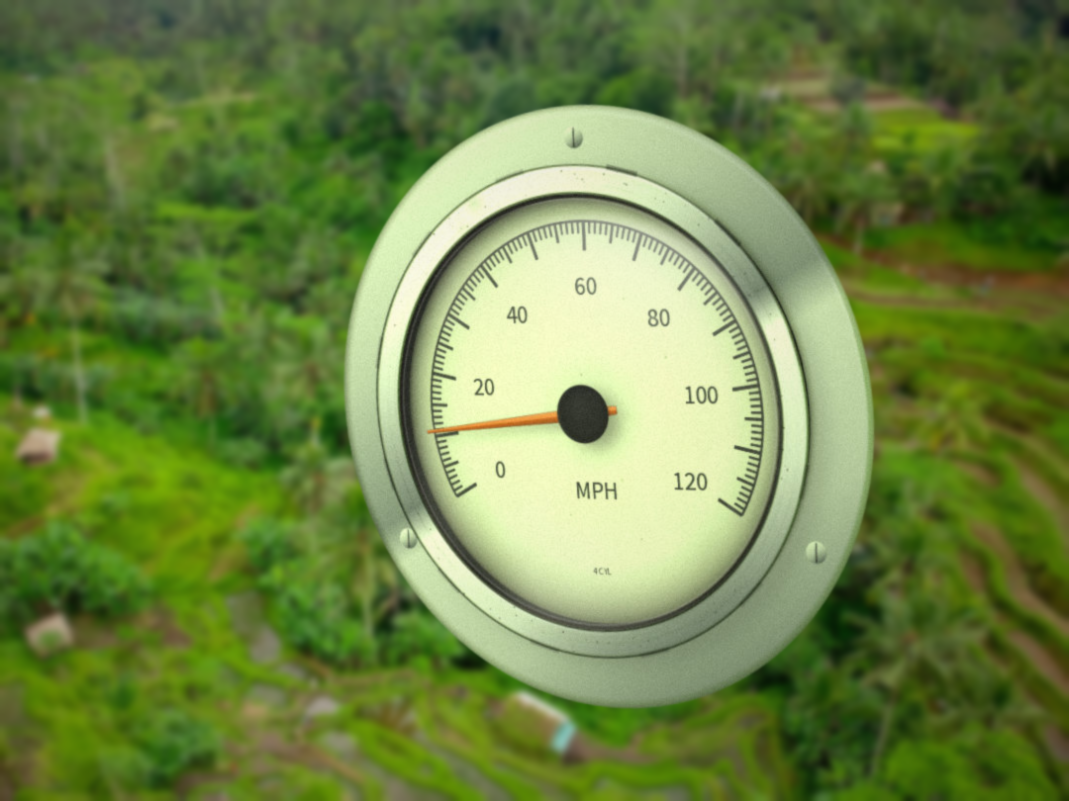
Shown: 11 mph
